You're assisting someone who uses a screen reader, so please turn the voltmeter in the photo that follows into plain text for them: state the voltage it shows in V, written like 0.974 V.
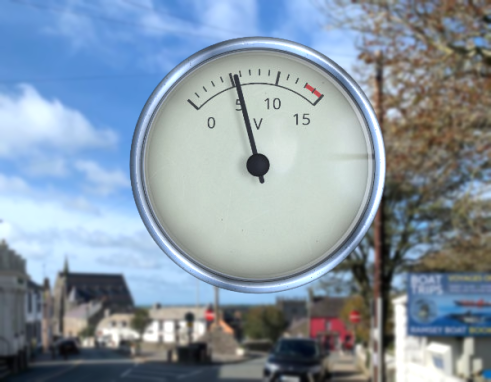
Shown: 5.5 V
